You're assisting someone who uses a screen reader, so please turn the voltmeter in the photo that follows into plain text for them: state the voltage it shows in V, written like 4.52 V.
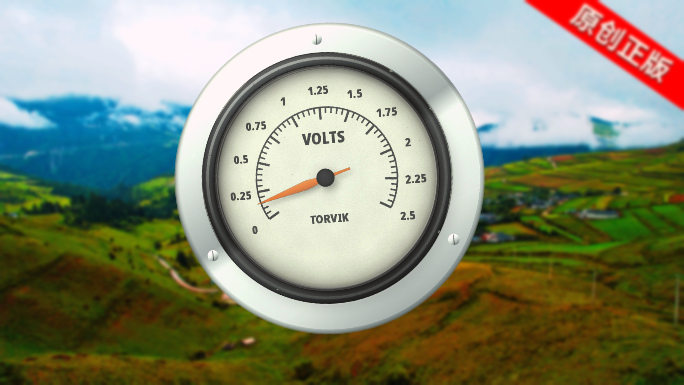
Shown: 0.15 V
